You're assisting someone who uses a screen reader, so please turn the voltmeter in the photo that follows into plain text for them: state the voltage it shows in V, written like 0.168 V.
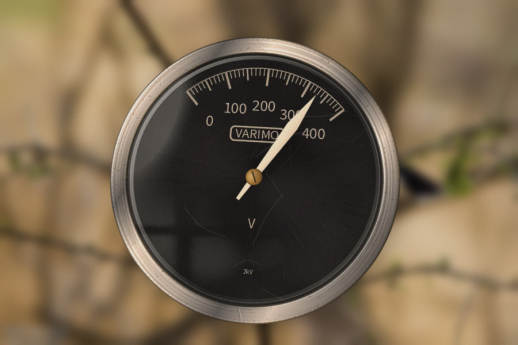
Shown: 330 V
